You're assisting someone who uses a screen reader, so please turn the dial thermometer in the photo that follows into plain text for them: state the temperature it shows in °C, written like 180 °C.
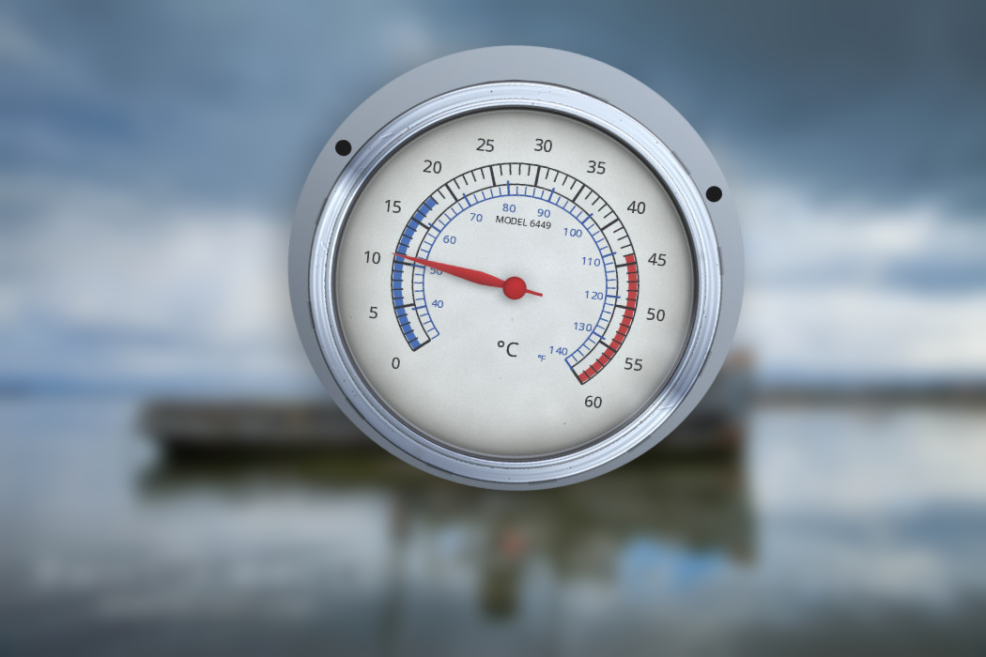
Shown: 11 °C
